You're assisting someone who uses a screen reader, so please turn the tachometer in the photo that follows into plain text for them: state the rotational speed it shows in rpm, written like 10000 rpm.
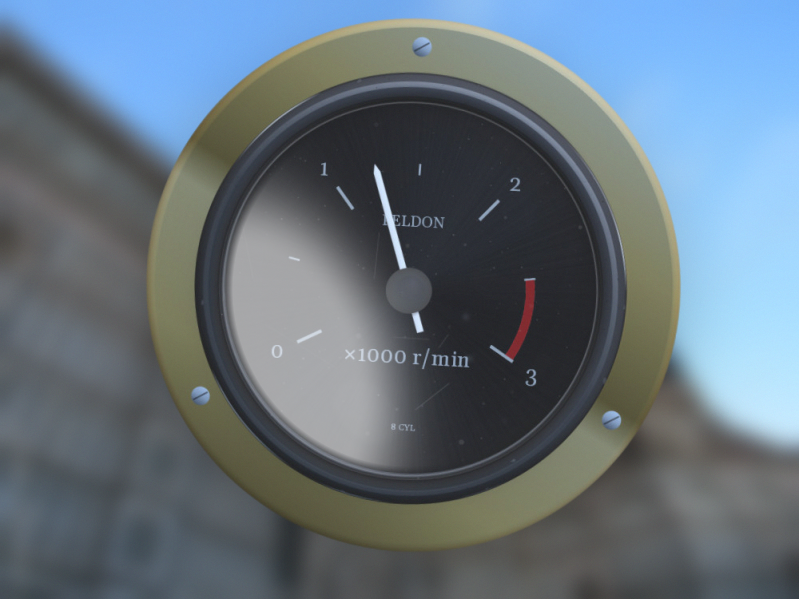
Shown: 1250 rpm
